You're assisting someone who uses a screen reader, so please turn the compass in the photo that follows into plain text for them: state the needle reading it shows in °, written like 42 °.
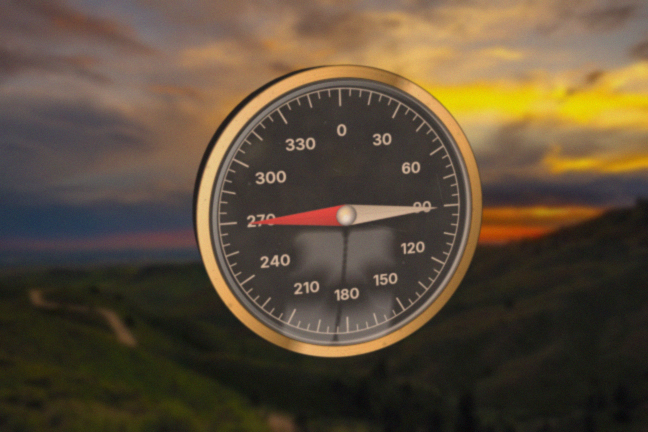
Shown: 270 °
